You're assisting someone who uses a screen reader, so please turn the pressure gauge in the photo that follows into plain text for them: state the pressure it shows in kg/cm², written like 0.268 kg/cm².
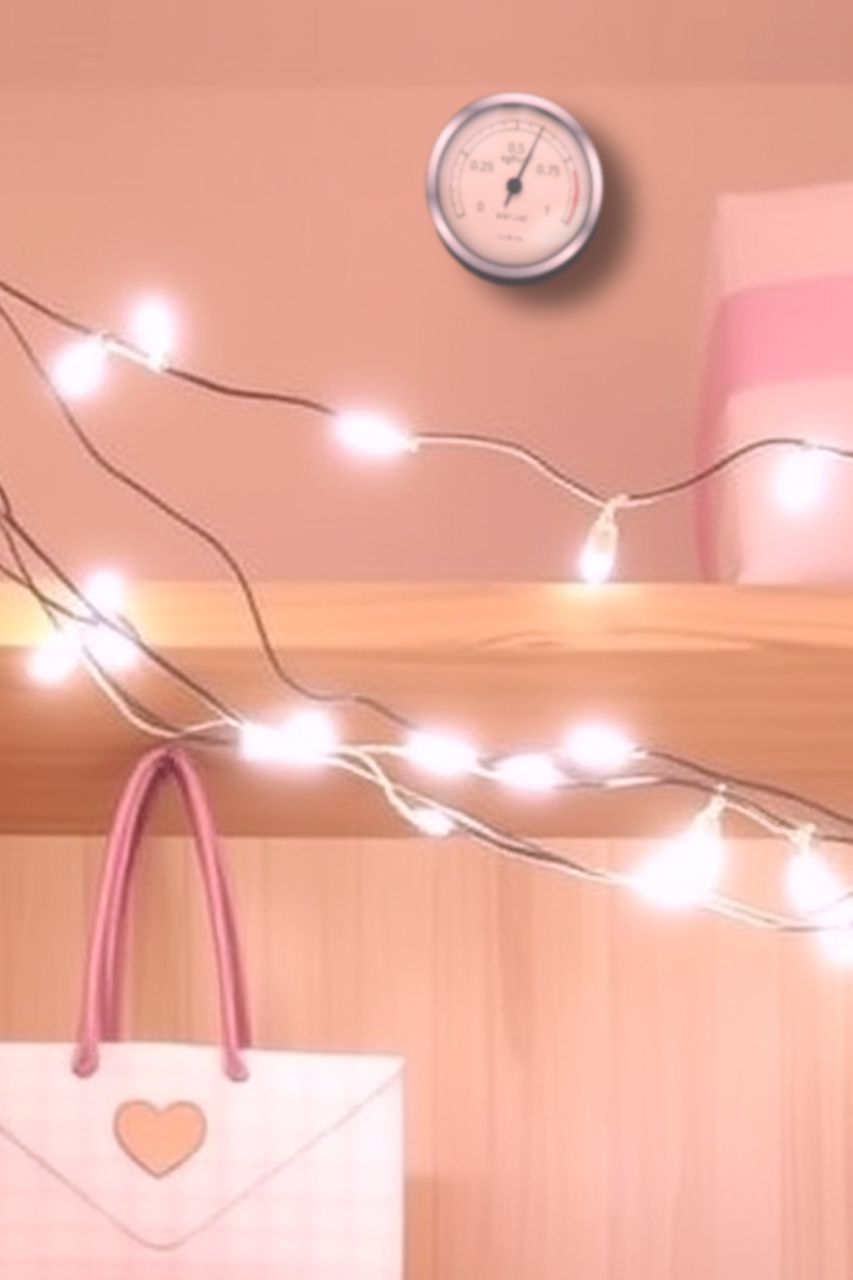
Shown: 0.6 kg/cm²
